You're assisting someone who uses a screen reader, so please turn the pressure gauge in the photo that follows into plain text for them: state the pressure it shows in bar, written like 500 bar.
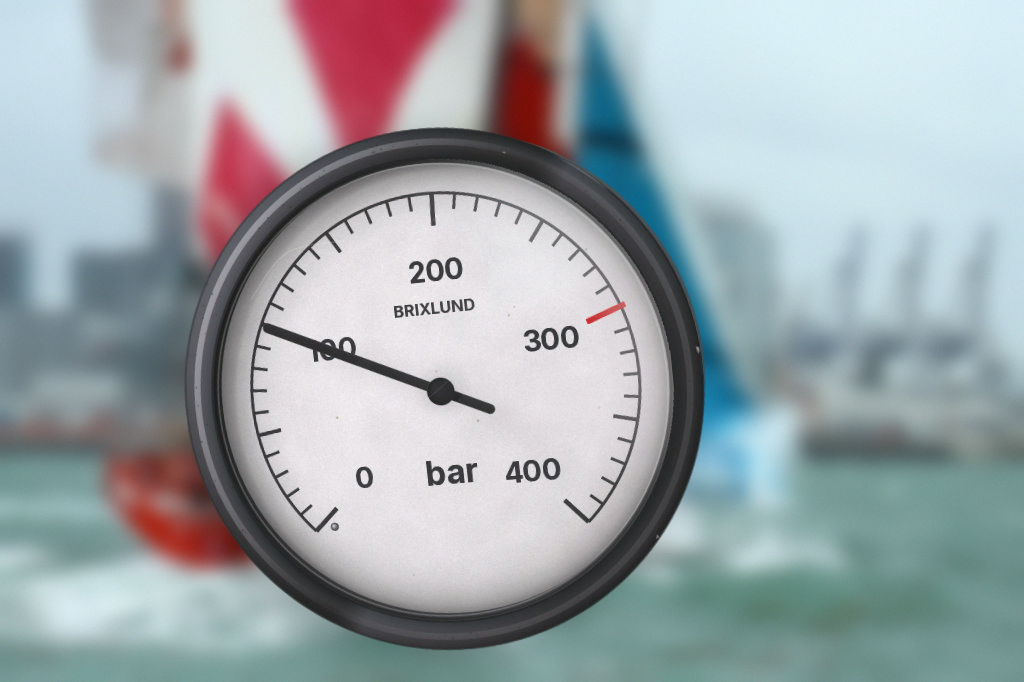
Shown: 100 bar
